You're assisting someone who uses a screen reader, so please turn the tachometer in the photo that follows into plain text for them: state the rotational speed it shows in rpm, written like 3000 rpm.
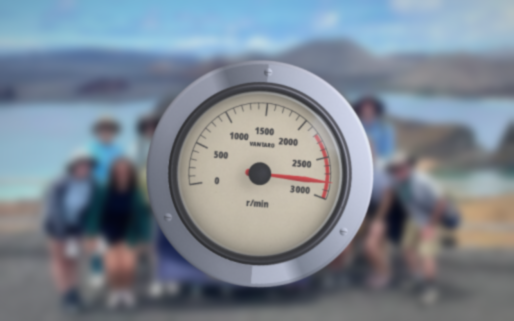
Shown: 2800 rpm
